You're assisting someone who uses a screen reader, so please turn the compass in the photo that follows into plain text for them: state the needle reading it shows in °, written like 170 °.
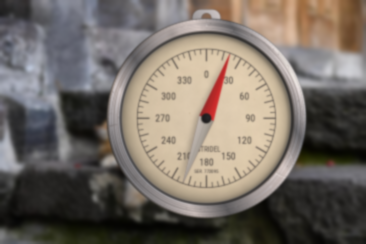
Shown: 20 °
